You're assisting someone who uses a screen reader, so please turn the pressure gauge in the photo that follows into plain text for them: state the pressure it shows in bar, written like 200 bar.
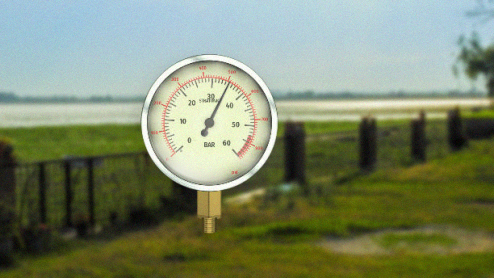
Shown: 35 bar
